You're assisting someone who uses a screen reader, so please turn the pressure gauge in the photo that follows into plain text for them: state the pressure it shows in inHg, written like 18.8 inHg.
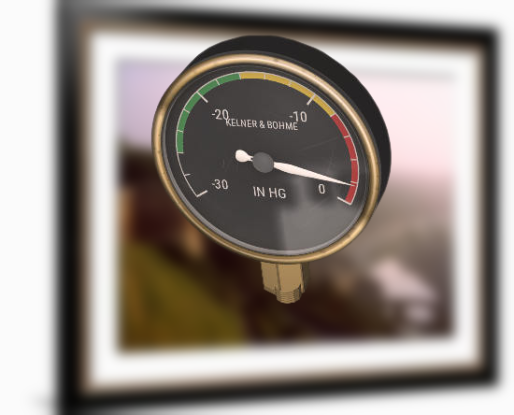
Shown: -2 inHg
